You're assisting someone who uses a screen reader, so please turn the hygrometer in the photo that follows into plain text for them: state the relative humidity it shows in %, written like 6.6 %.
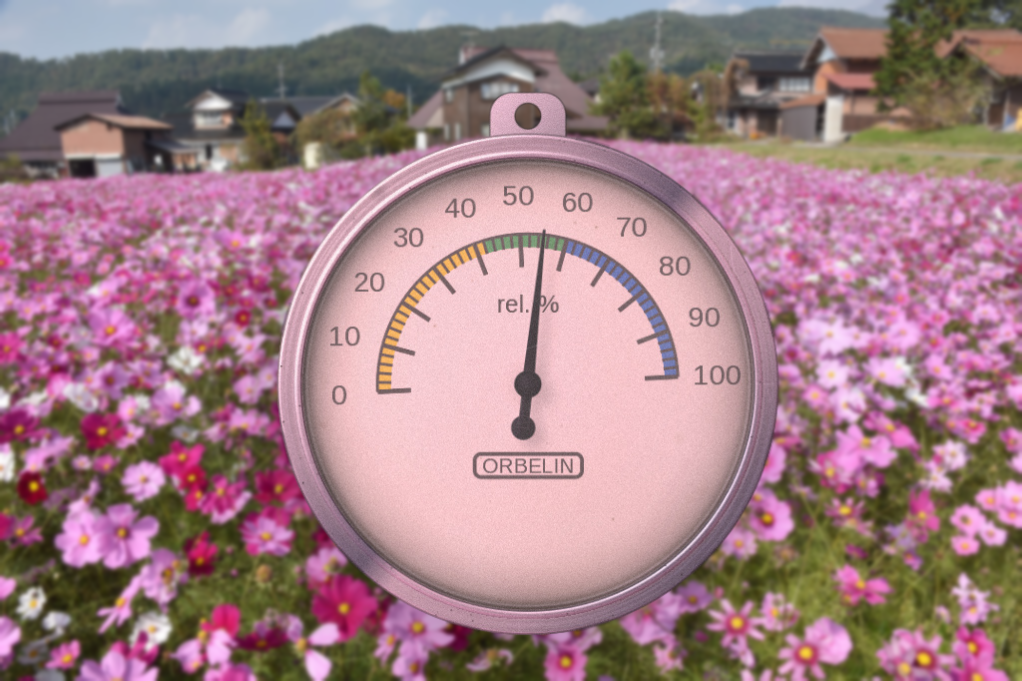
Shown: 55 %
